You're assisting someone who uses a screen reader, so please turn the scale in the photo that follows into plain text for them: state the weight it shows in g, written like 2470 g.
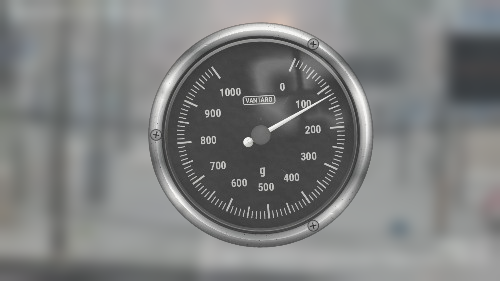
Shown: 120 g
